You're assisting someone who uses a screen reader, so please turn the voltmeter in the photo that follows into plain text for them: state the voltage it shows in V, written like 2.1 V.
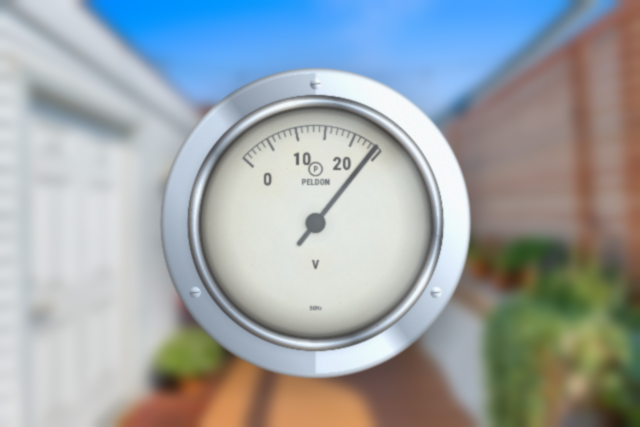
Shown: 24 V
